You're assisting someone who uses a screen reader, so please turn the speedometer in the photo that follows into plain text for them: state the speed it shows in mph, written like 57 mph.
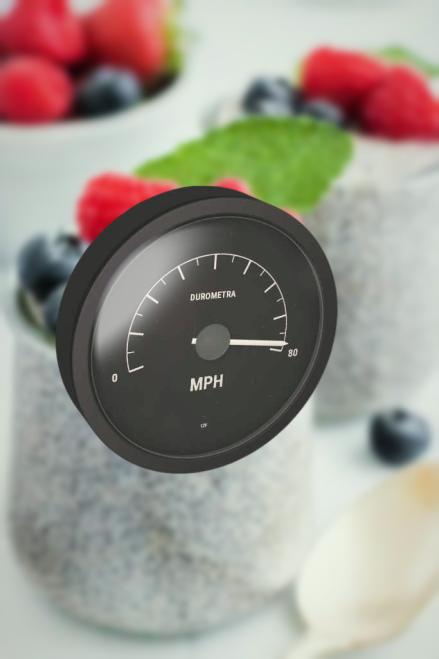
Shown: 77.5 mph
